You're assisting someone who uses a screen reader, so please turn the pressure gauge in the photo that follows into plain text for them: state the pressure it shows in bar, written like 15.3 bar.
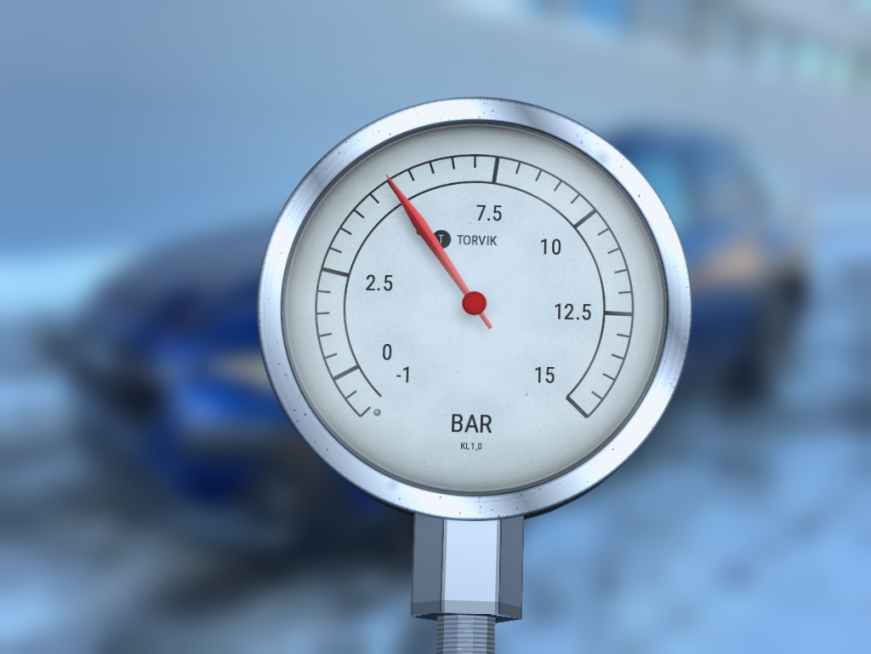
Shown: 5 bar
